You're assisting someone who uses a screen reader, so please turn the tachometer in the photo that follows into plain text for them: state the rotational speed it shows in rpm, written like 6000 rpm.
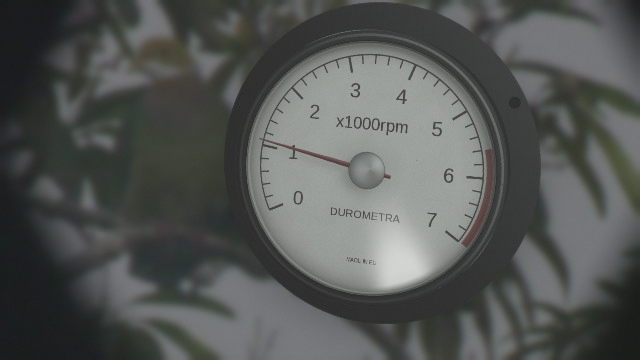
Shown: 1100 rpm
